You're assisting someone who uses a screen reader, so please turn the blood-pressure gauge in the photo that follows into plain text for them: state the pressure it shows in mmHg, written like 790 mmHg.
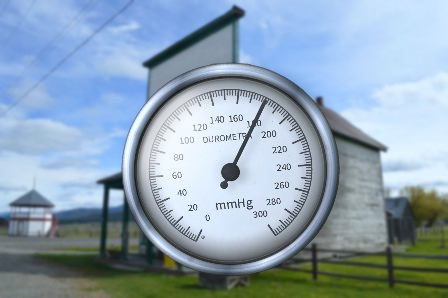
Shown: 180 mmHg
